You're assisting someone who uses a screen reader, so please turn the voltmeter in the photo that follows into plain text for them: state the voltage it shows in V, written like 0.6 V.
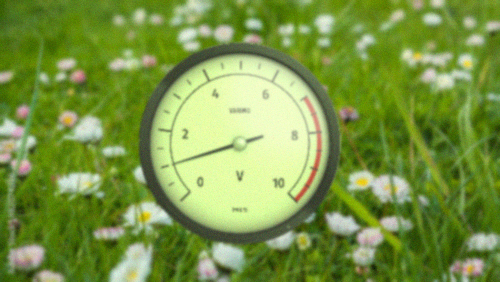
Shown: 1 V
